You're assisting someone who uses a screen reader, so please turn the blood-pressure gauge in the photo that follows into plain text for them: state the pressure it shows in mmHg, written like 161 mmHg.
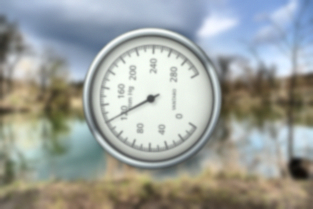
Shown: 120 mmHg
